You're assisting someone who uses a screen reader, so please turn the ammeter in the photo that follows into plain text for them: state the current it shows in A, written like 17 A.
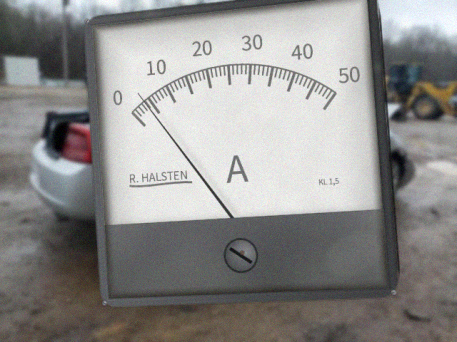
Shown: 4 A
